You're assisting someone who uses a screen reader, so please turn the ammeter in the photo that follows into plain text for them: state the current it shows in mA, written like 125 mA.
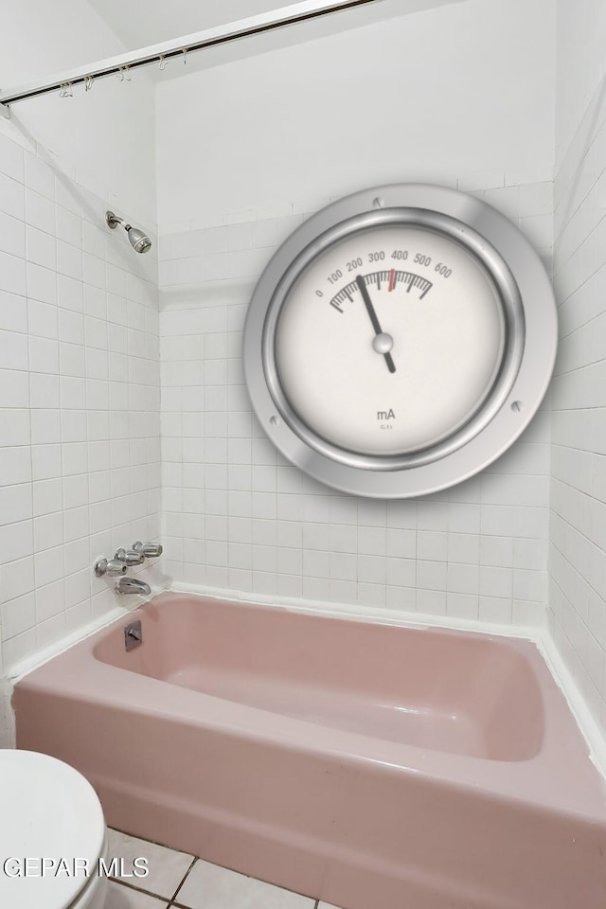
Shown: 200 mA
